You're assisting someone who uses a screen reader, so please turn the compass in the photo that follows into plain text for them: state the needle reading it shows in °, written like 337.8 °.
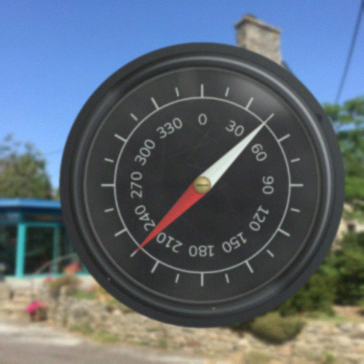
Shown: 225 °
